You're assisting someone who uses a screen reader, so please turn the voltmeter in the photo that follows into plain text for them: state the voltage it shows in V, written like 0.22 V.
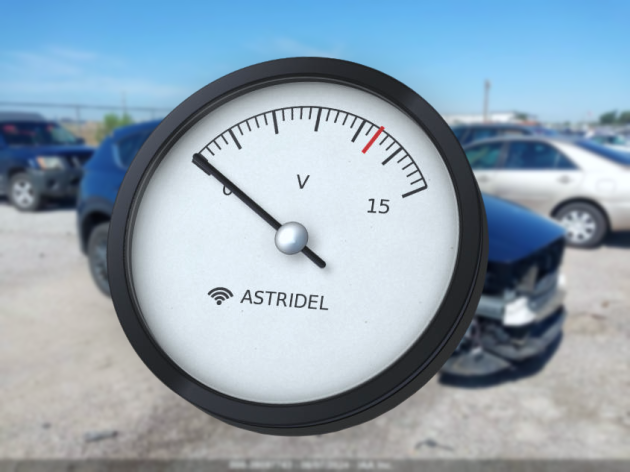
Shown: 0.25 V
